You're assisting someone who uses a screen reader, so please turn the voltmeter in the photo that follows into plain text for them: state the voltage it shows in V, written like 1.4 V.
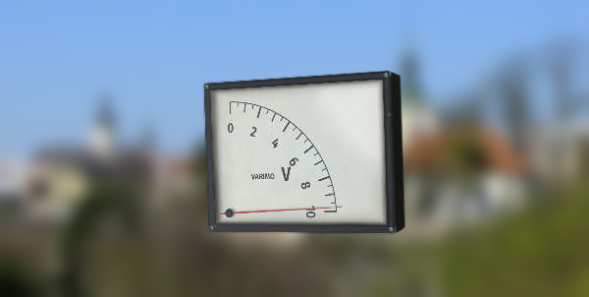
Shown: 9.75 V
